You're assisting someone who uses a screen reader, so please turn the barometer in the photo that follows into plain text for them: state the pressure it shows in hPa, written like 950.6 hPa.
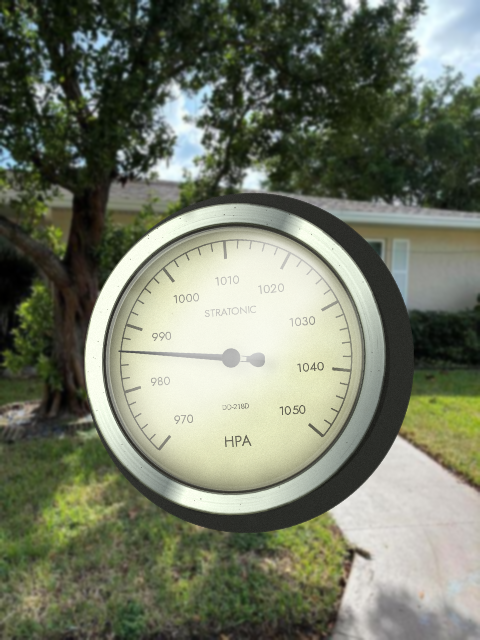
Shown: 986 hPa
